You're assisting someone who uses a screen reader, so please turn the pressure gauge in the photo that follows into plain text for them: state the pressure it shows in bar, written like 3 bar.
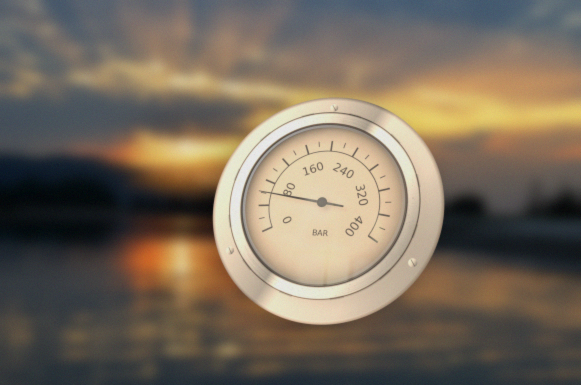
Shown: 60 bar
